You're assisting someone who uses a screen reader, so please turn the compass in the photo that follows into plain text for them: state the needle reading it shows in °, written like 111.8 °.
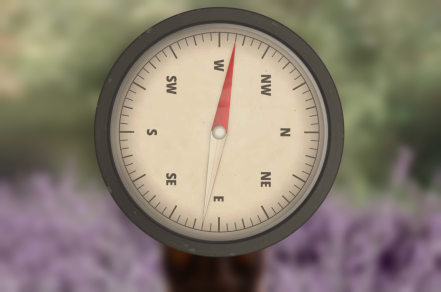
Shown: 280 °
